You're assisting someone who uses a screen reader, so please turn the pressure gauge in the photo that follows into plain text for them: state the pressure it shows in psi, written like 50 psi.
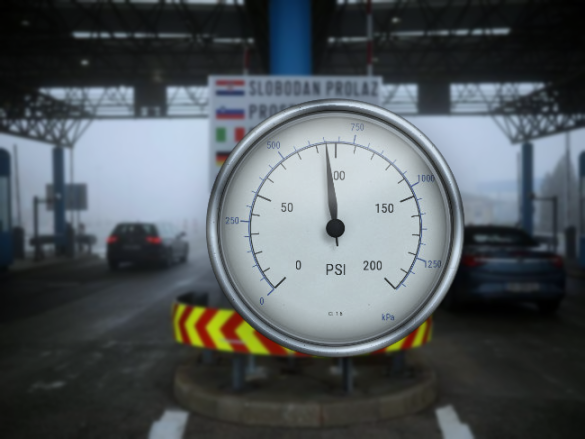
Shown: 95 psi
